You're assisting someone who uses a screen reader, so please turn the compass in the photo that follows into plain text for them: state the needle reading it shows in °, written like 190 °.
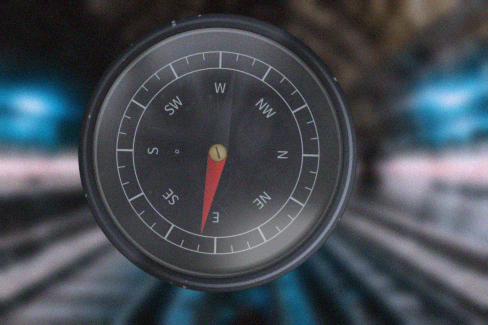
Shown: 100 °
